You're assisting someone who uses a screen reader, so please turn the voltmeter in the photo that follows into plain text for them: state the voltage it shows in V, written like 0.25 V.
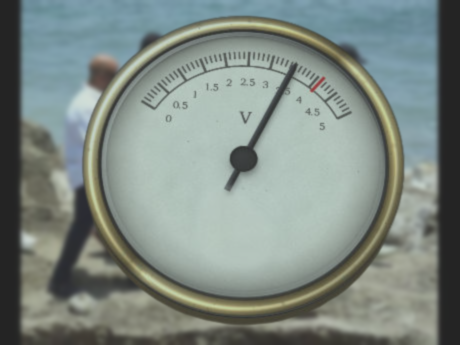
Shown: 3.5 V
